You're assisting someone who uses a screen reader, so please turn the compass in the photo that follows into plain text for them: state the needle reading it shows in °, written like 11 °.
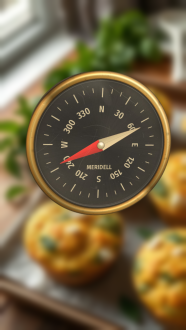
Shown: 245 °
